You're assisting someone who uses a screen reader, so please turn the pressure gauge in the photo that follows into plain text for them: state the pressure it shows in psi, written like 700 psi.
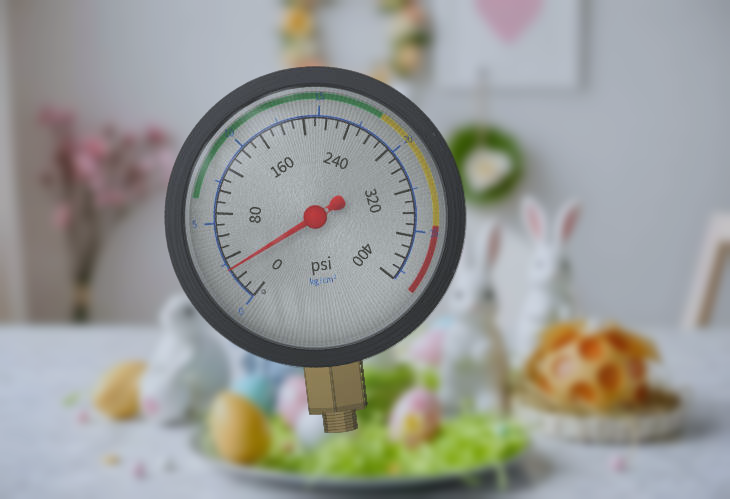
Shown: 30 psi
